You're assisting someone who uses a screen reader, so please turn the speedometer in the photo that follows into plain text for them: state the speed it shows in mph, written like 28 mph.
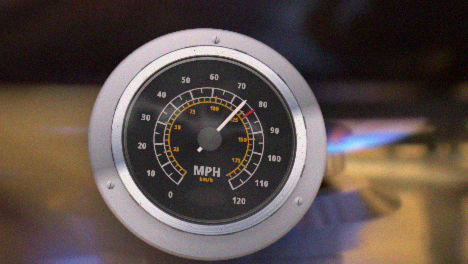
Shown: 75 mph
